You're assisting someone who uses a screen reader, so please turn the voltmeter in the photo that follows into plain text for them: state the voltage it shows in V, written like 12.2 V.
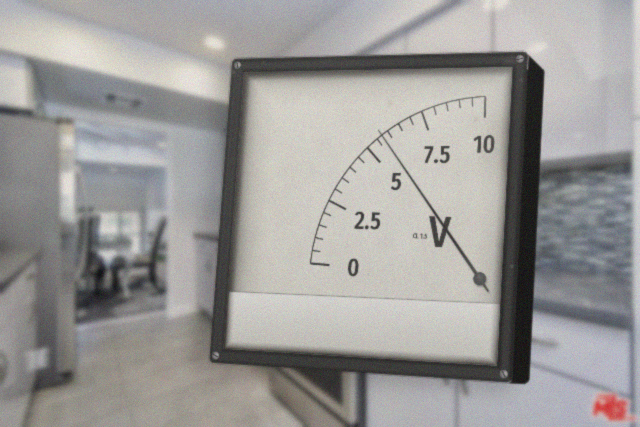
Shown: 5.75 V
